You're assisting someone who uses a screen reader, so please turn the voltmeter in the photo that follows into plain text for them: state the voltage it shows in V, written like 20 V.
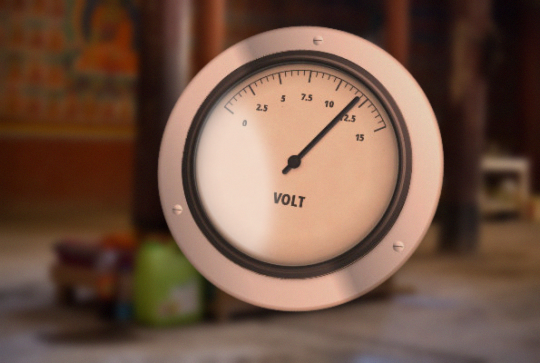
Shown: 12 V
